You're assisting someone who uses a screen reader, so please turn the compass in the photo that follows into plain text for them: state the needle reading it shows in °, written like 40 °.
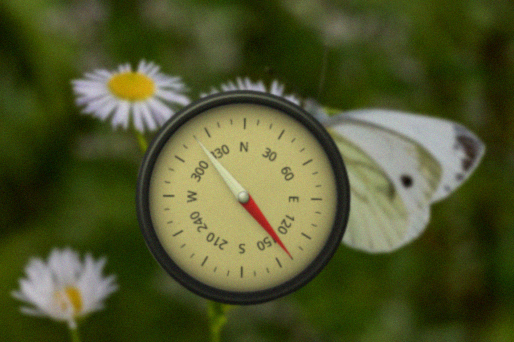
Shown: 140 °
